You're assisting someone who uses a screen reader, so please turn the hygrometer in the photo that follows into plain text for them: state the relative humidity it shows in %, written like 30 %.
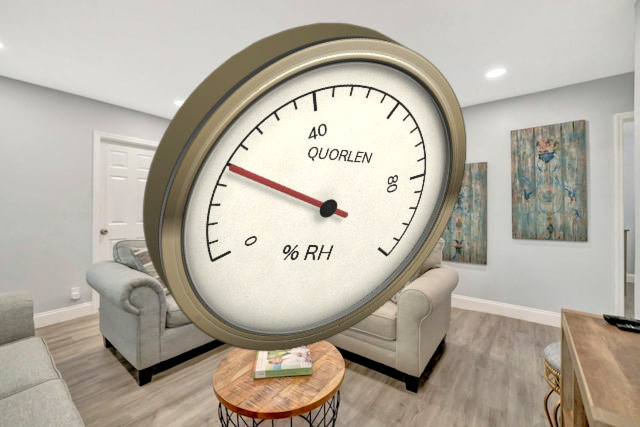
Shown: 20 %
